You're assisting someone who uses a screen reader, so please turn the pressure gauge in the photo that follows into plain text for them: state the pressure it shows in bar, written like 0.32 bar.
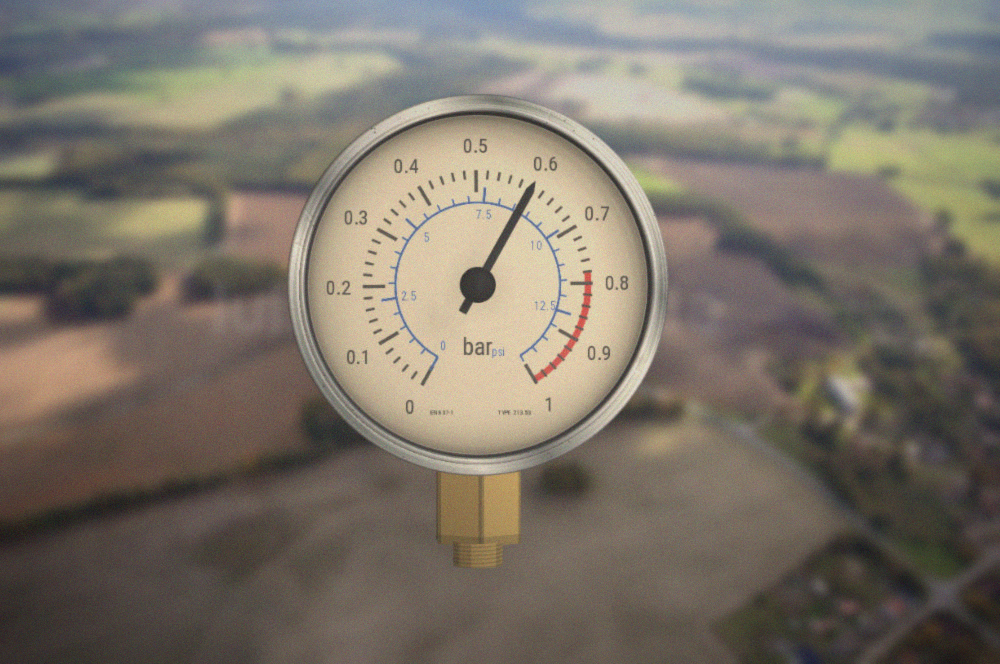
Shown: 0.6 bar
